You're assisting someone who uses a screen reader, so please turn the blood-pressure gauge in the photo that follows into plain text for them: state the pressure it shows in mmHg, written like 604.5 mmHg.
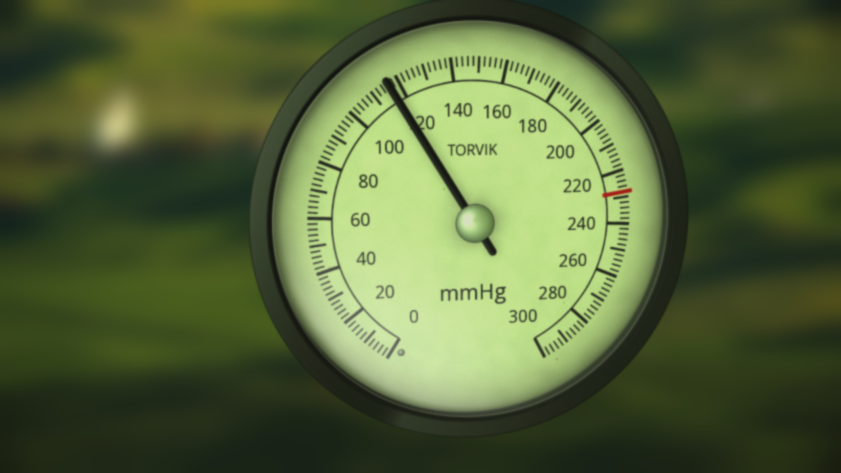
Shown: 116 mmHg
